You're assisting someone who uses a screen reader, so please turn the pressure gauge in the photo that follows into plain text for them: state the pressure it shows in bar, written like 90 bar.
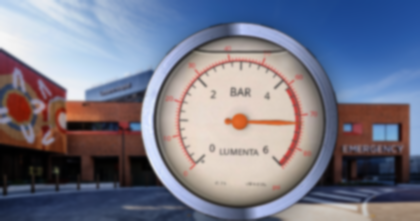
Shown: 5 bar
